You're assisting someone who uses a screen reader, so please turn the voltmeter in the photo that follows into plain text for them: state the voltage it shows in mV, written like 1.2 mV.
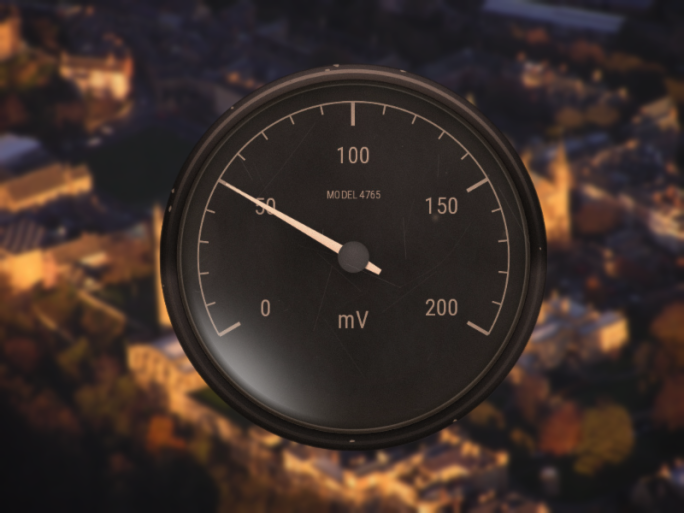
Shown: 50 mV
